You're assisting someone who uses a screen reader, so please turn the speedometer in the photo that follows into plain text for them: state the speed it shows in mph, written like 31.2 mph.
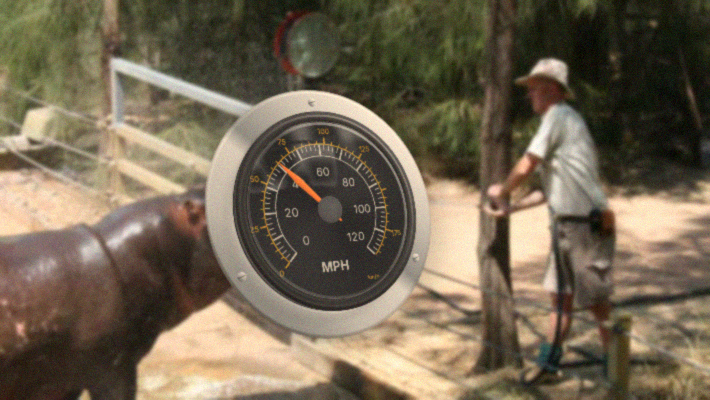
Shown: 40 mph
